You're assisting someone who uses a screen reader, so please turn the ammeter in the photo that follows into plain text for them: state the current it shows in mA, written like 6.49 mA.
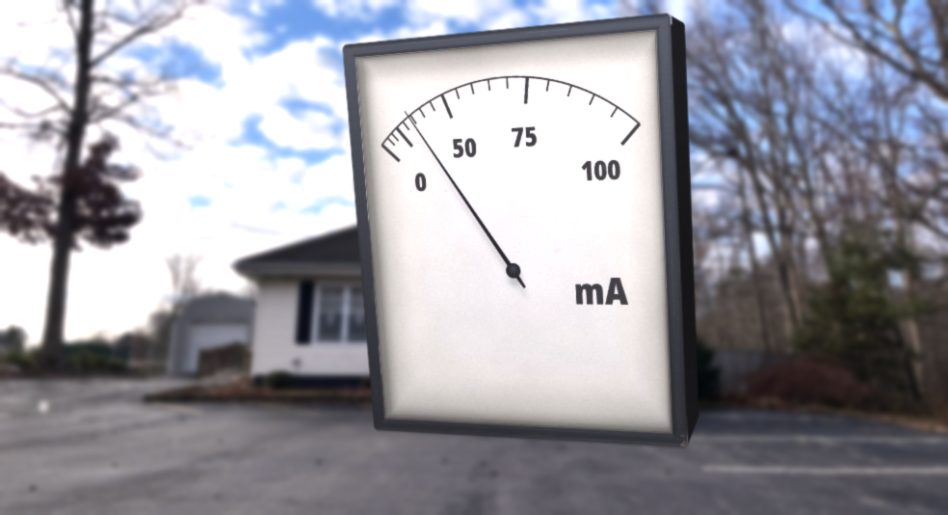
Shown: 35 mA
